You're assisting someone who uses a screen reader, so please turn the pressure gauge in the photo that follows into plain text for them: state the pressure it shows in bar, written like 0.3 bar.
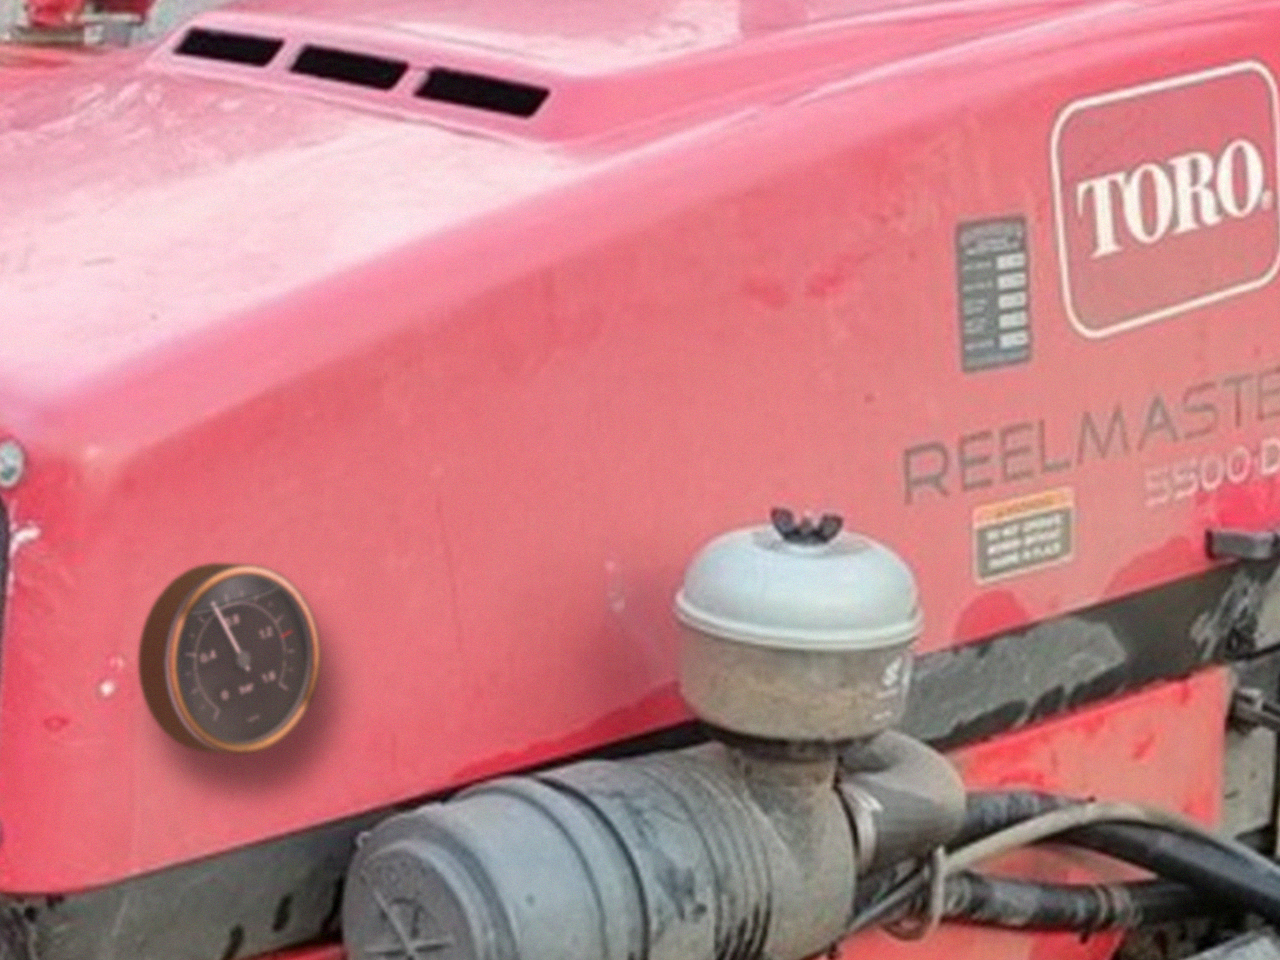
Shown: 0.7 bar
